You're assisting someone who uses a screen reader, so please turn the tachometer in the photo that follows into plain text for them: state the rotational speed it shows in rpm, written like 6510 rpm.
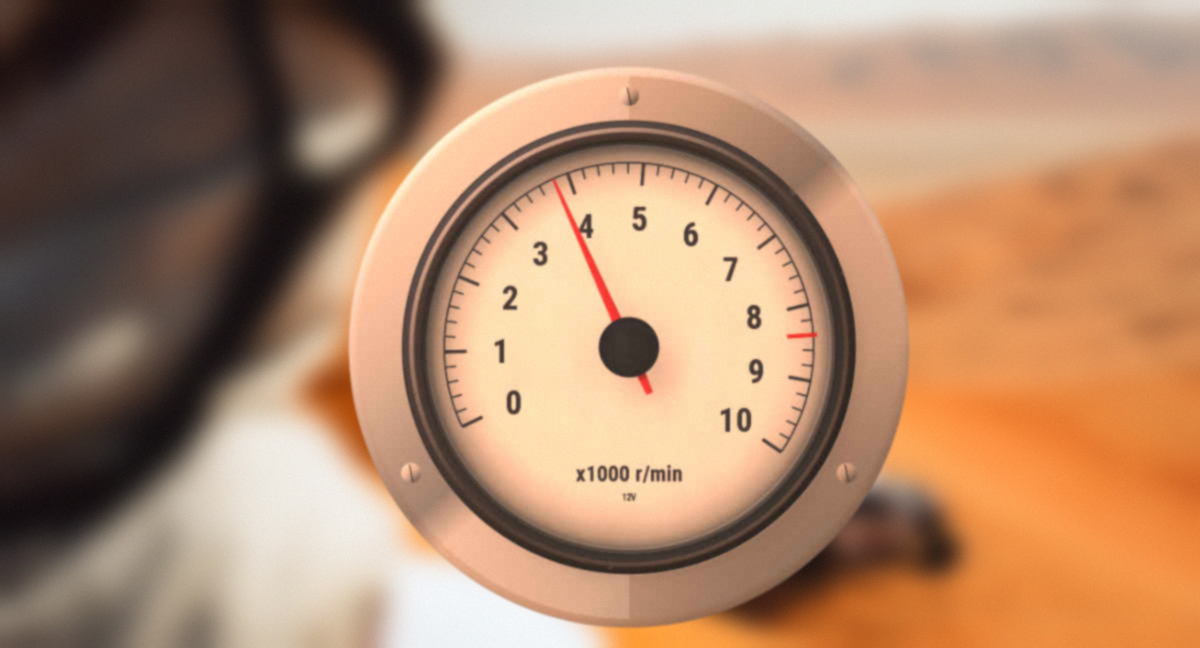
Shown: 3800 rpm
